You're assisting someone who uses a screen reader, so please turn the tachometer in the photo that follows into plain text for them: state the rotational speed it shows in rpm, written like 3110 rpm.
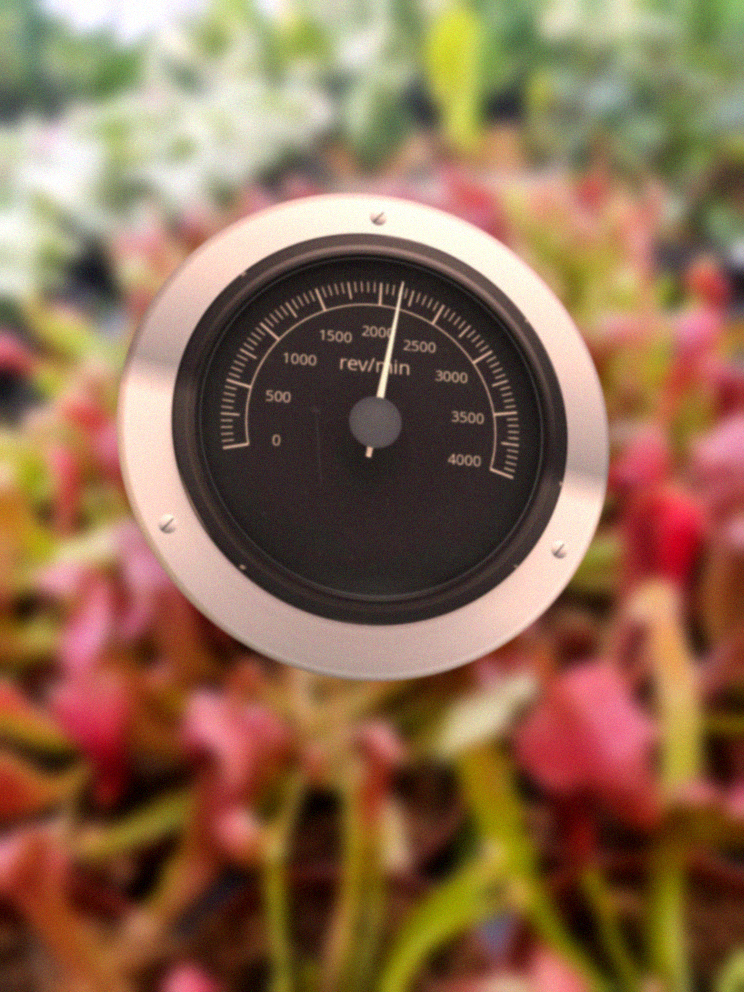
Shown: 2150 rpm
